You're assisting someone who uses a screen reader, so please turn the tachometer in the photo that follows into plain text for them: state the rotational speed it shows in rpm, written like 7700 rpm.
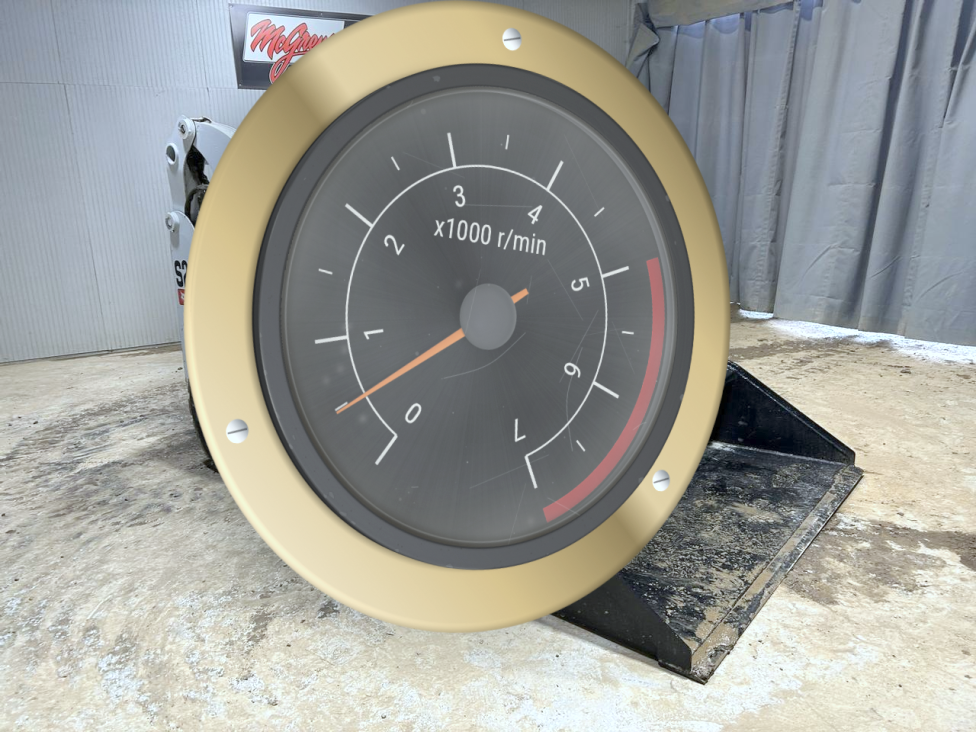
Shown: 500 rpm
